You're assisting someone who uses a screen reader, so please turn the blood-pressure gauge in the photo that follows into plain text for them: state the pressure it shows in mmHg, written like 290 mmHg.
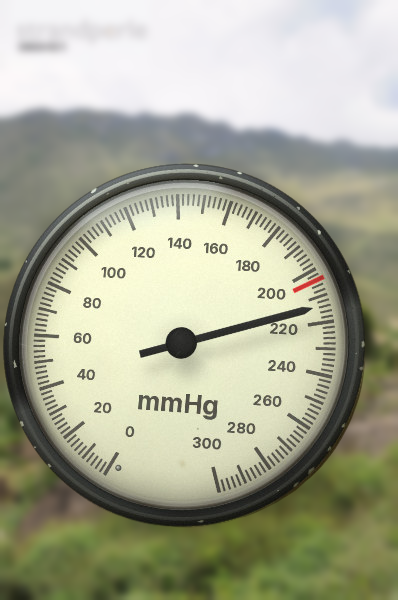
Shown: 214 mmHg
